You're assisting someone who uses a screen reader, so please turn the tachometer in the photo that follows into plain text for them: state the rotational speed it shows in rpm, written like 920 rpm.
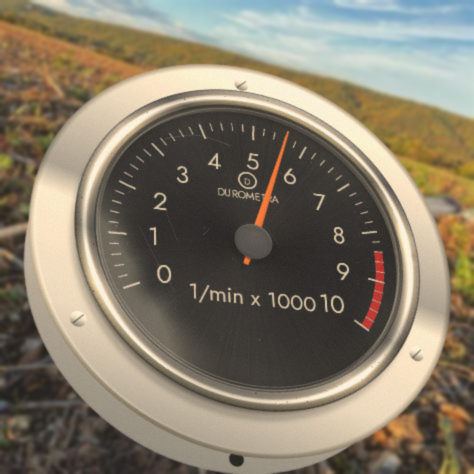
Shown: 5600 rpm
